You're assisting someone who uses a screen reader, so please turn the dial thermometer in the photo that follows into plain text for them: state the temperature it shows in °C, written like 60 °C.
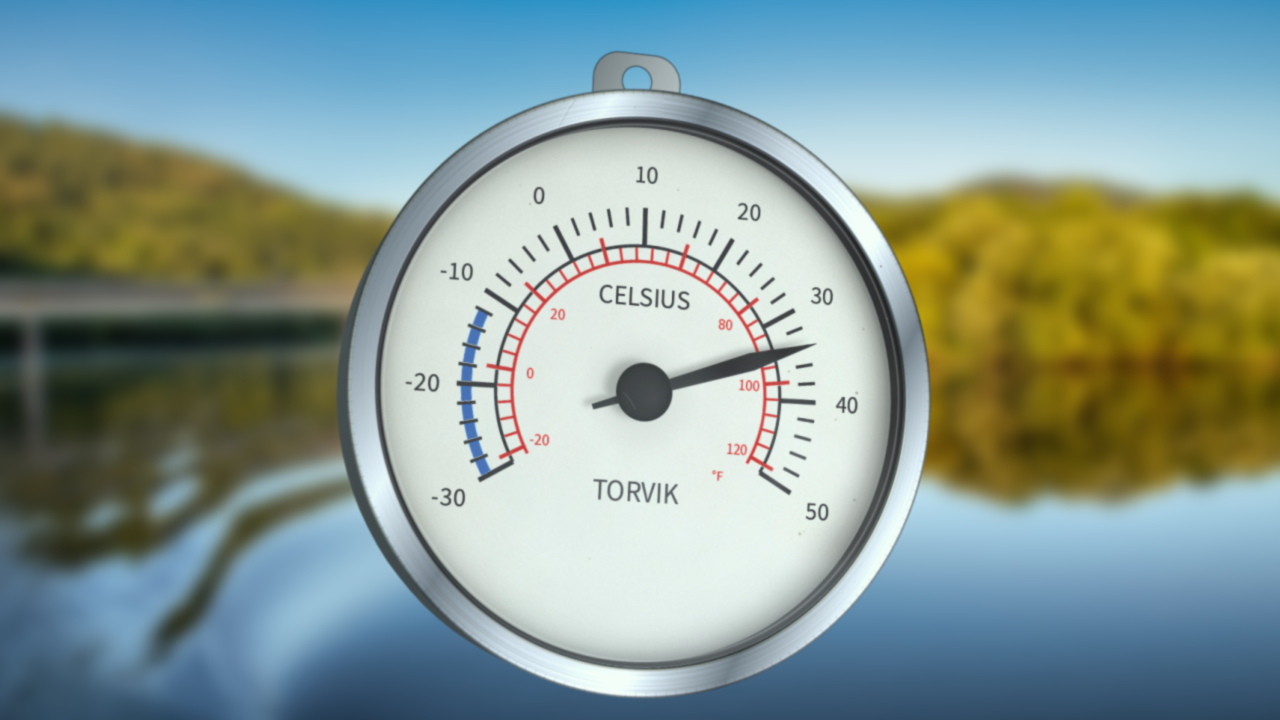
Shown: 34 °C
